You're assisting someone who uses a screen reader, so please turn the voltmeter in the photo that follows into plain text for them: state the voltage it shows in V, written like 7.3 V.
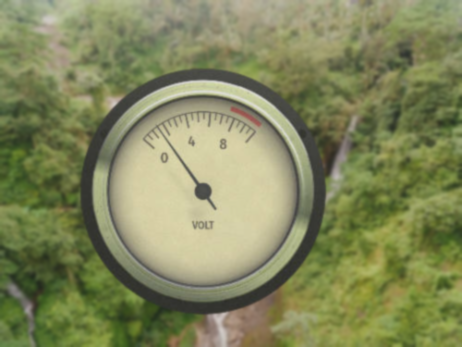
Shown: 1.5 V
